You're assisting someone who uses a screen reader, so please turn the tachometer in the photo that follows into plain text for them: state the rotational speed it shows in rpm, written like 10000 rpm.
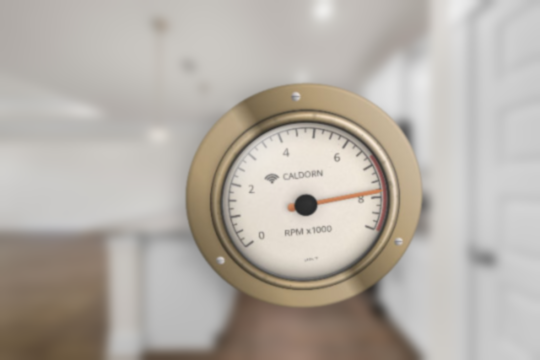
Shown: 7750 rpm
